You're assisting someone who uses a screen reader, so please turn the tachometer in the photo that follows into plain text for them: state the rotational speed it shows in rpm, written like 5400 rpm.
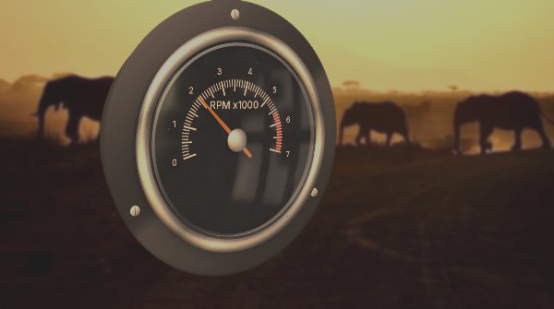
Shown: 2000 rpm
